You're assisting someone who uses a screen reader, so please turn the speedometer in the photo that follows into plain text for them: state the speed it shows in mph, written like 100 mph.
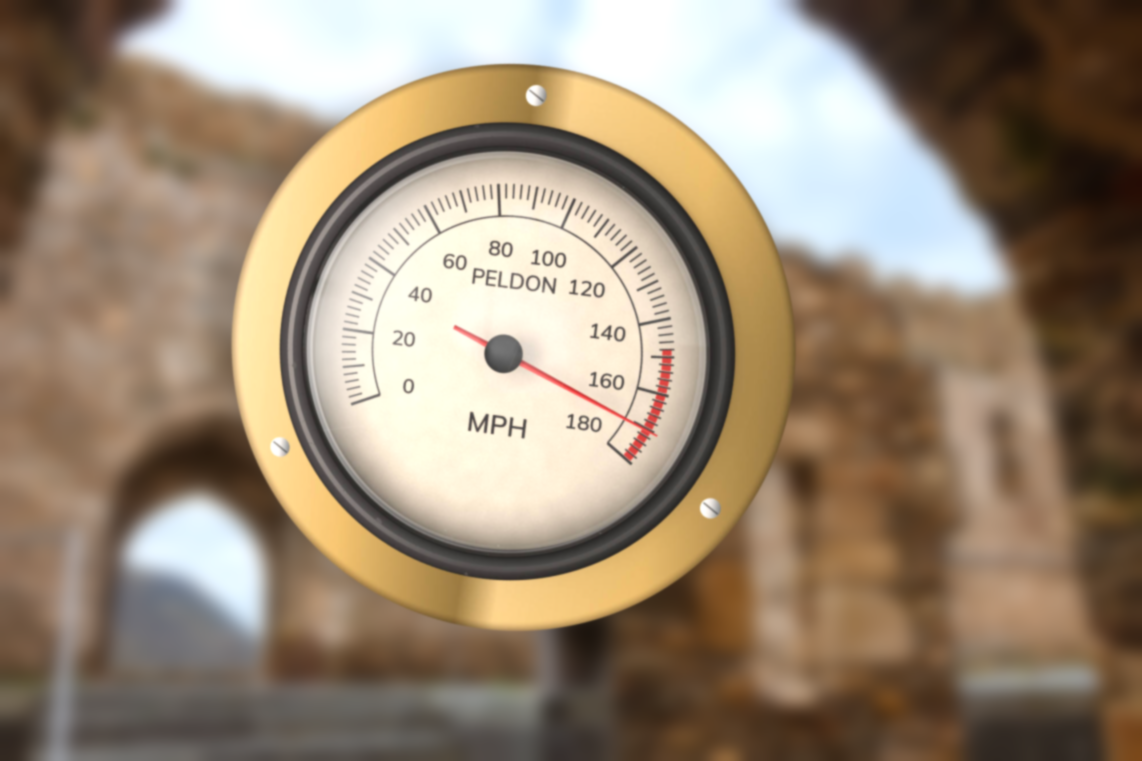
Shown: 170 mph
